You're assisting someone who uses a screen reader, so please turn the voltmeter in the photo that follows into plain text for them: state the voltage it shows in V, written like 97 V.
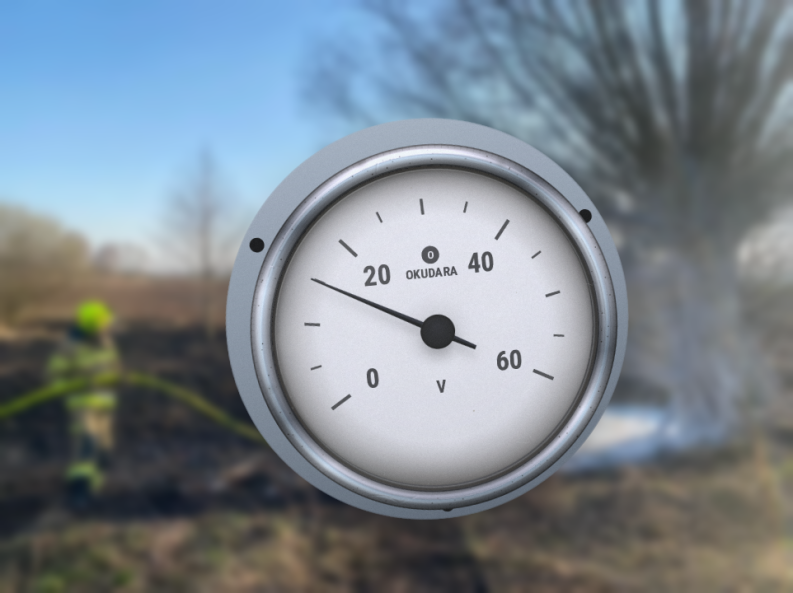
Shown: 15 V
